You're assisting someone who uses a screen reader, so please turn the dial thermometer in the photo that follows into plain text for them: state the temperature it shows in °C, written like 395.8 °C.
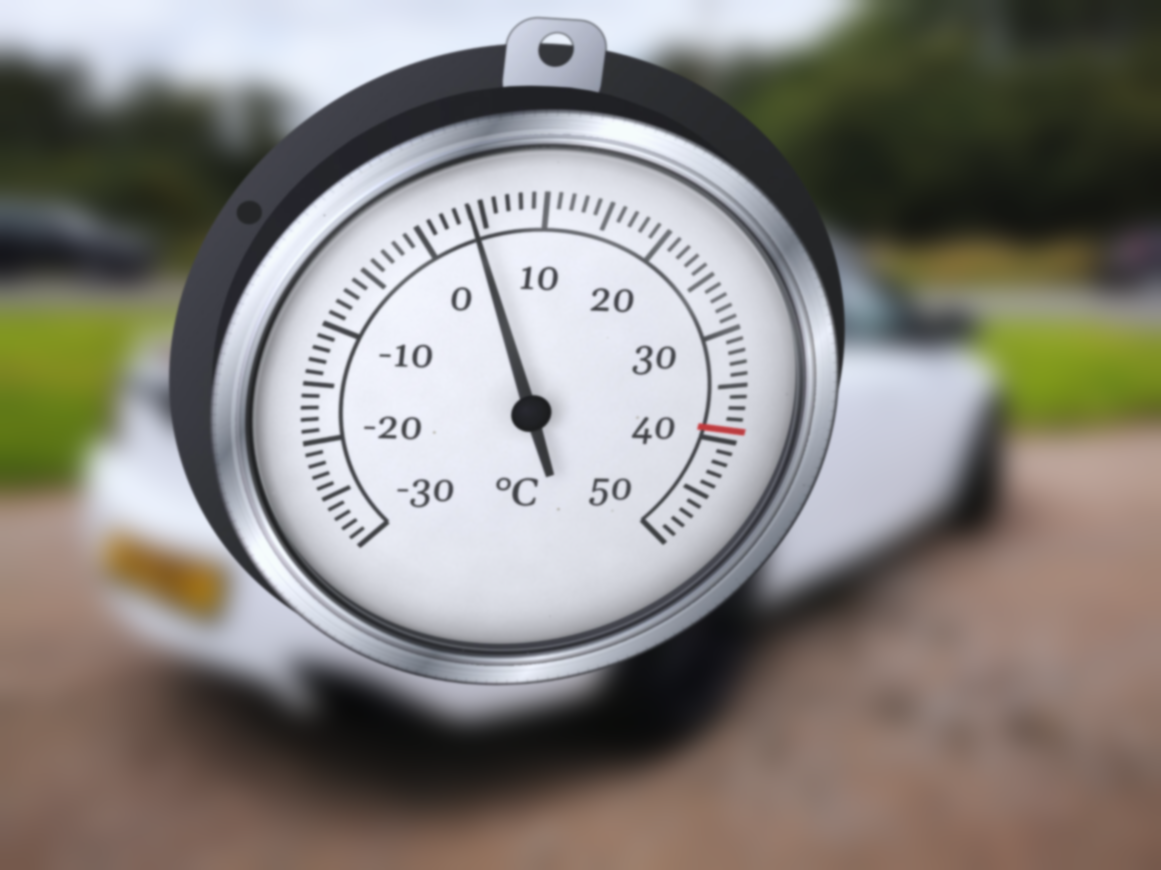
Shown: 4 °C
